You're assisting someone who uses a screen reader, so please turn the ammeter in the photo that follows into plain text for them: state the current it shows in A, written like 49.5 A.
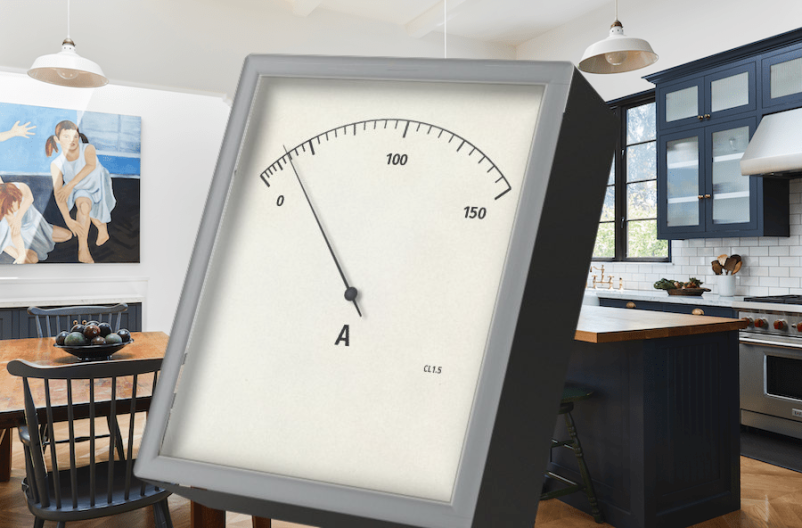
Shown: 35 A
